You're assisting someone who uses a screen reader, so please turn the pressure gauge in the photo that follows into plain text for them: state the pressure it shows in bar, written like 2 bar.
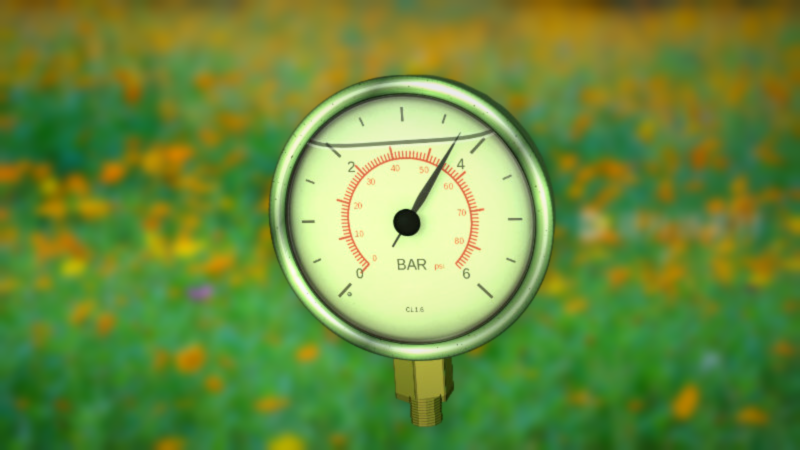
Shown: 3.75 bar
